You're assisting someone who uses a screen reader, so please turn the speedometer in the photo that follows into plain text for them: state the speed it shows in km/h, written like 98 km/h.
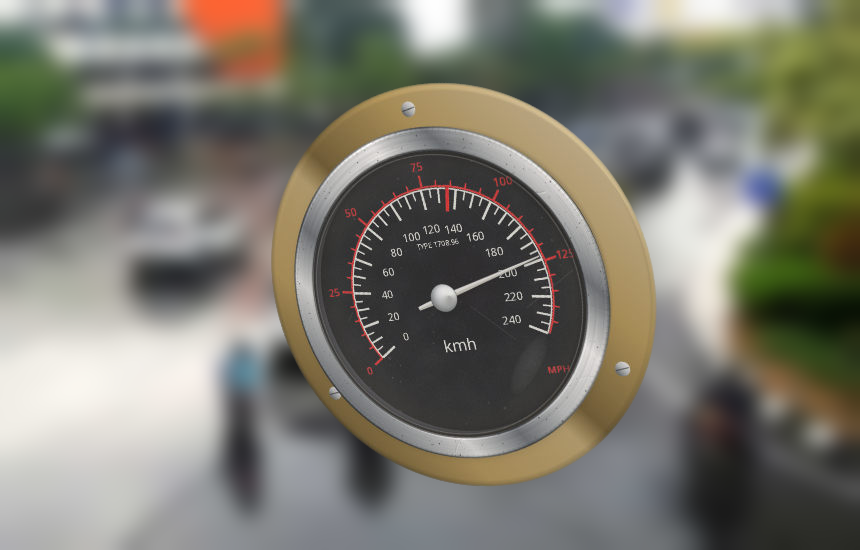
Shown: 197.5 km/h
